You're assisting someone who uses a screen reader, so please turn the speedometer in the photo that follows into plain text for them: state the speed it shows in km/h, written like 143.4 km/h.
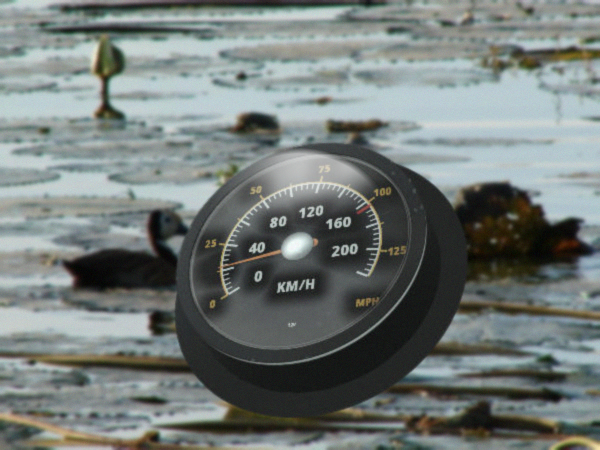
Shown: 20 km/h
